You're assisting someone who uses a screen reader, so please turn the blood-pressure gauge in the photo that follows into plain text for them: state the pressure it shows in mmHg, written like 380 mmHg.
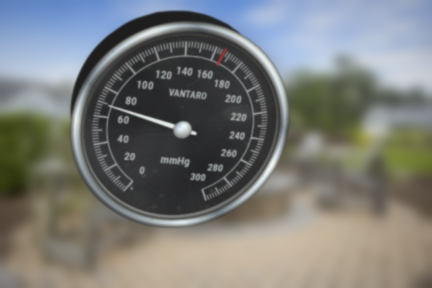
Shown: 70 mmHg
